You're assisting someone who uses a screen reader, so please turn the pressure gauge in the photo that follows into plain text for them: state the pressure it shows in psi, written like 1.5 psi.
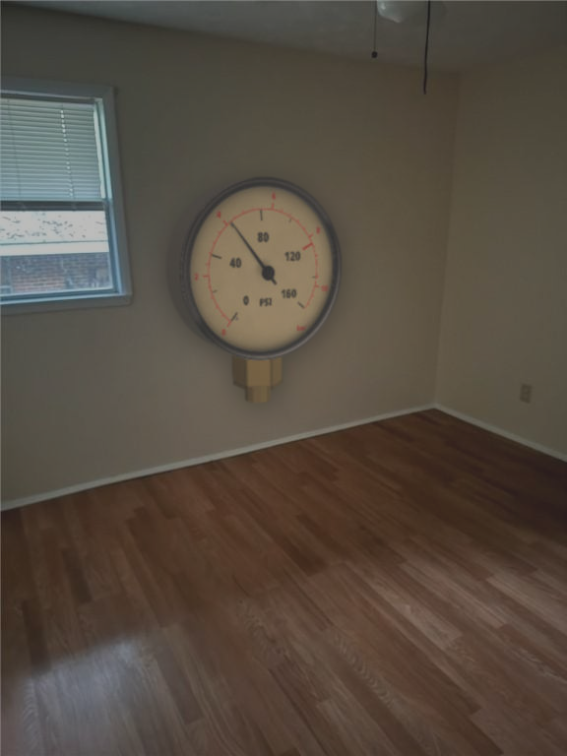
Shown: 60 psi
